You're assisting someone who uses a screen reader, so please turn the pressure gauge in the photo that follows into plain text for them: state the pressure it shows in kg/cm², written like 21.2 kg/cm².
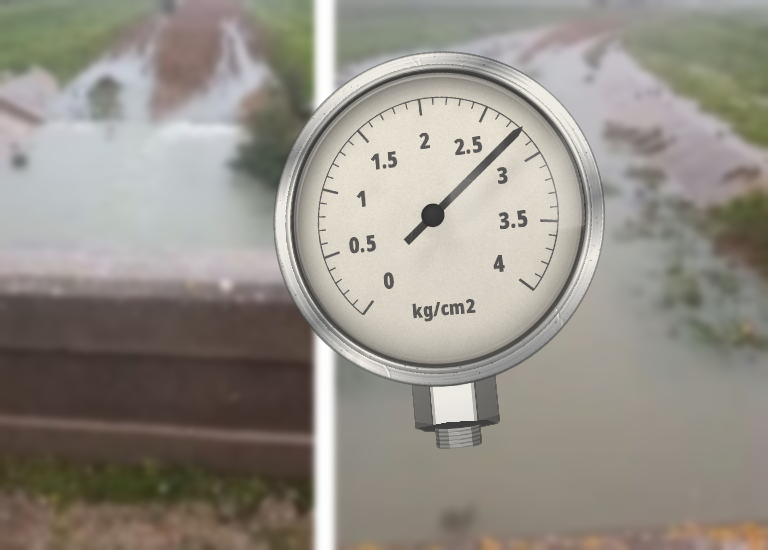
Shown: 2.8 kg/cm²
